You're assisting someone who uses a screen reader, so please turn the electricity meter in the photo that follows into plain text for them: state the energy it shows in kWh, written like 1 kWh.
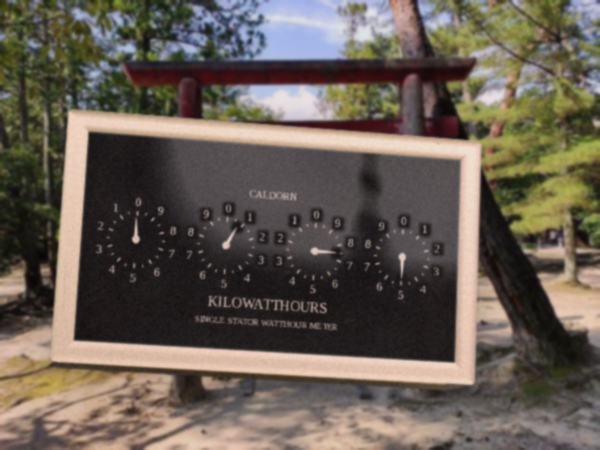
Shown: 75 kWh
